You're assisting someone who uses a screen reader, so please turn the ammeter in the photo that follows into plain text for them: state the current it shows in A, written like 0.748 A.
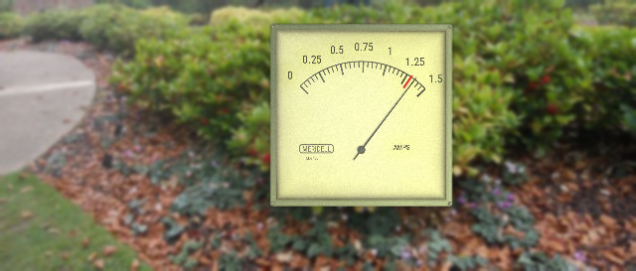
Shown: 1.35 A
